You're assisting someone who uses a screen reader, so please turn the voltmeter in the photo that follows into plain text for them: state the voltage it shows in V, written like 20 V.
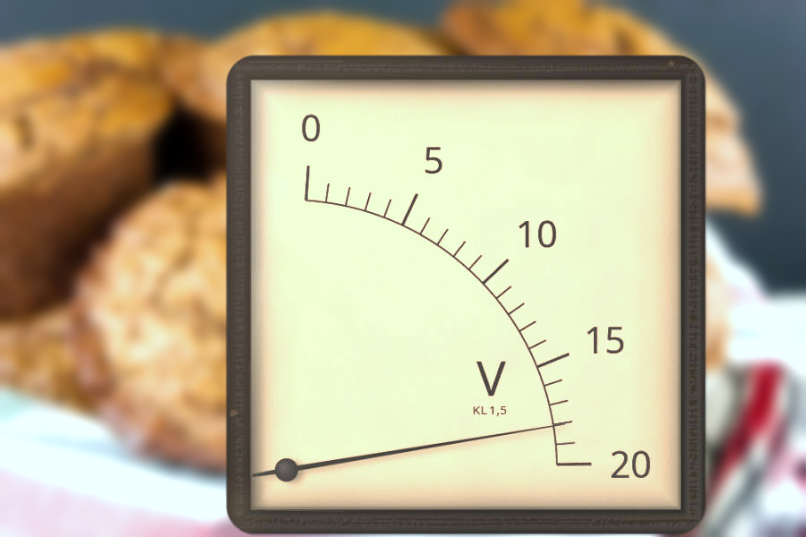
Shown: 18 V
